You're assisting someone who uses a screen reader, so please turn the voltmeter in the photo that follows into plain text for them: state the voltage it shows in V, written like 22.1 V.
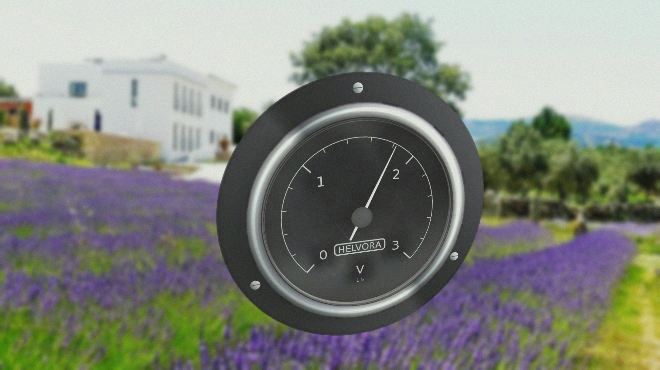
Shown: 1.8 V
